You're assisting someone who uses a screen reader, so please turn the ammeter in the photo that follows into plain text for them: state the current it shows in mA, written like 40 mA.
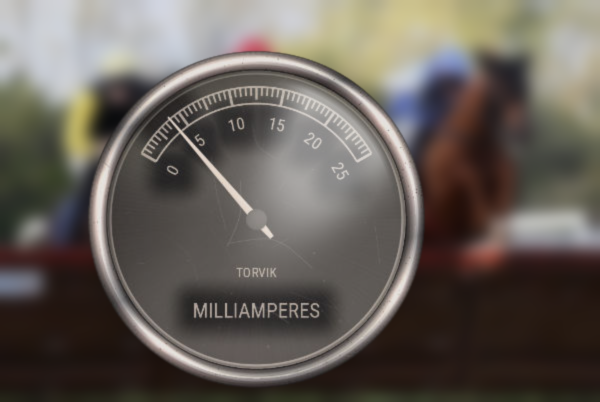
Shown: 4 mA
